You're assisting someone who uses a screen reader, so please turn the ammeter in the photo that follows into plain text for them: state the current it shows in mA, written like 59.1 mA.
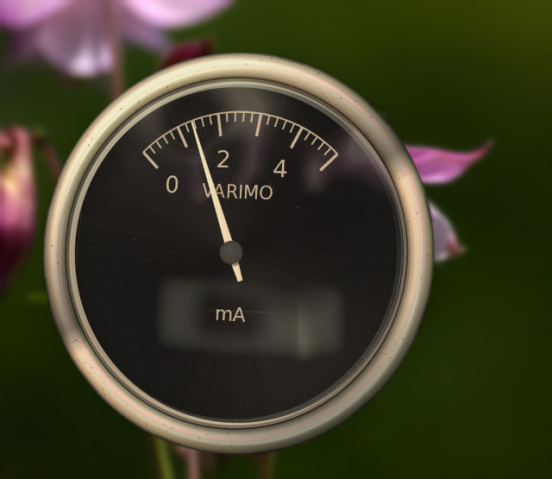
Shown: 1.4 mA
